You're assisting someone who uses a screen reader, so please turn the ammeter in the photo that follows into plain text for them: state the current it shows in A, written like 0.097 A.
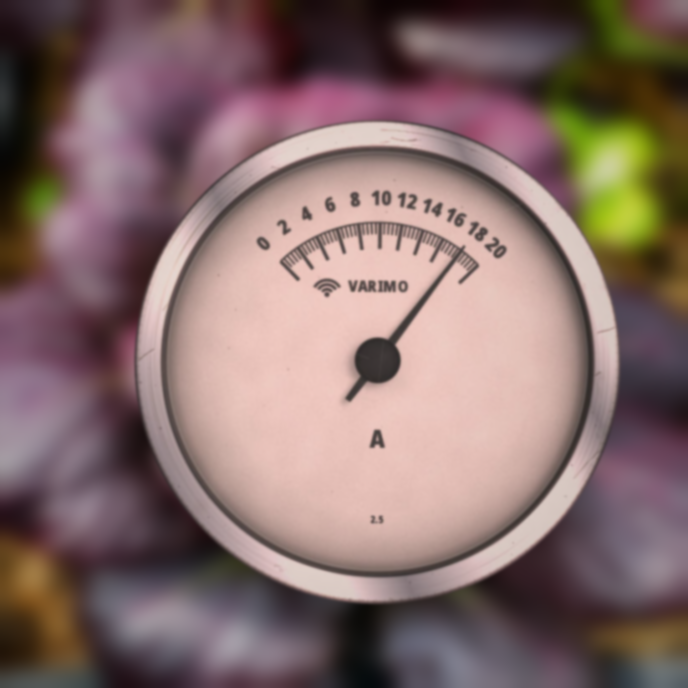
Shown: 18 A
